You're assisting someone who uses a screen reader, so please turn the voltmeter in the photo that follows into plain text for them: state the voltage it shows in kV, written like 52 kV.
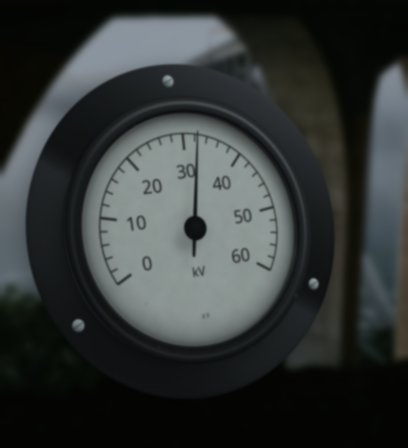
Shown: 32 kV
